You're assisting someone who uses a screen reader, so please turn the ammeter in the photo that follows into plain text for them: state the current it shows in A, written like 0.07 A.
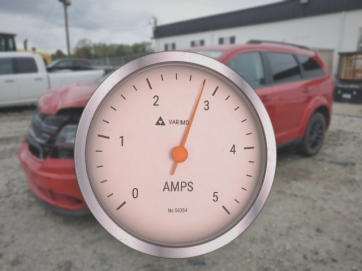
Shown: 2.8 A
